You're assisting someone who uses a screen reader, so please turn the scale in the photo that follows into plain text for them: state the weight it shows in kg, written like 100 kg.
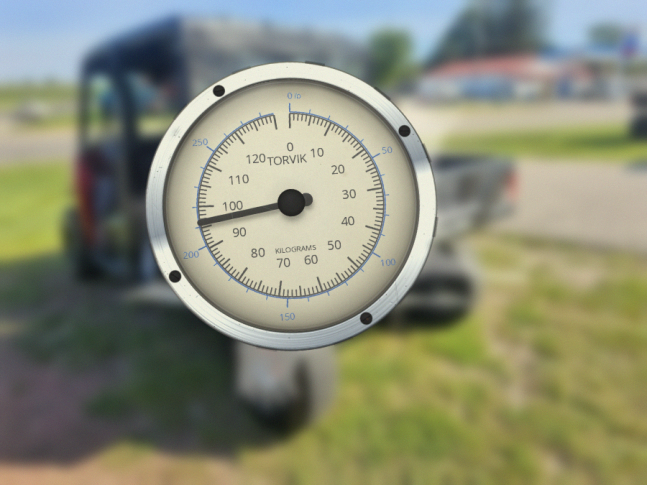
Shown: 96 kg
